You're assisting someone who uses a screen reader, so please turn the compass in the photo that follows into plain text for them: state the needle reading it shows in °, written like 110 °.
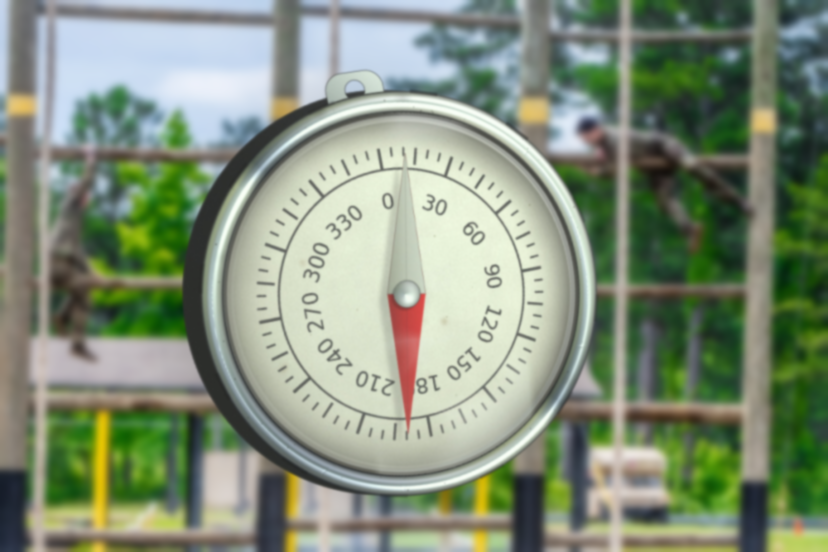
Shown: 190 °
